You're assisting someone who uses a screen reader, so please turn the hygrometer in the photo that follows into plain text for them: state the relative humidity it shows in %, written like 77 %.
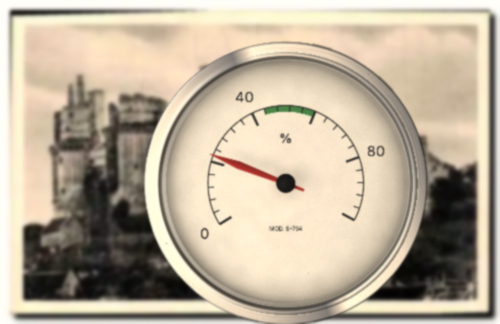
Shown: 22 %
